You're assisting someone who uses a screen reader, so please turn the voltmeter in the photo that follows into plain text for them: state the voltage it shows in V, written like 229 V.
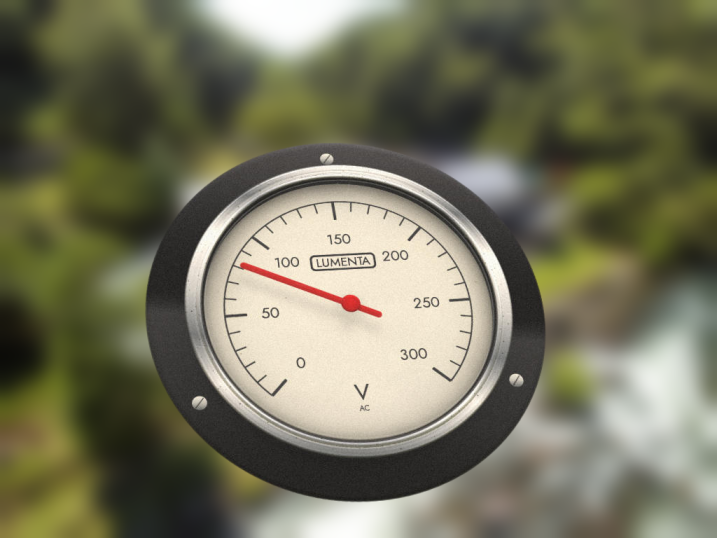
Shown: 80 V
